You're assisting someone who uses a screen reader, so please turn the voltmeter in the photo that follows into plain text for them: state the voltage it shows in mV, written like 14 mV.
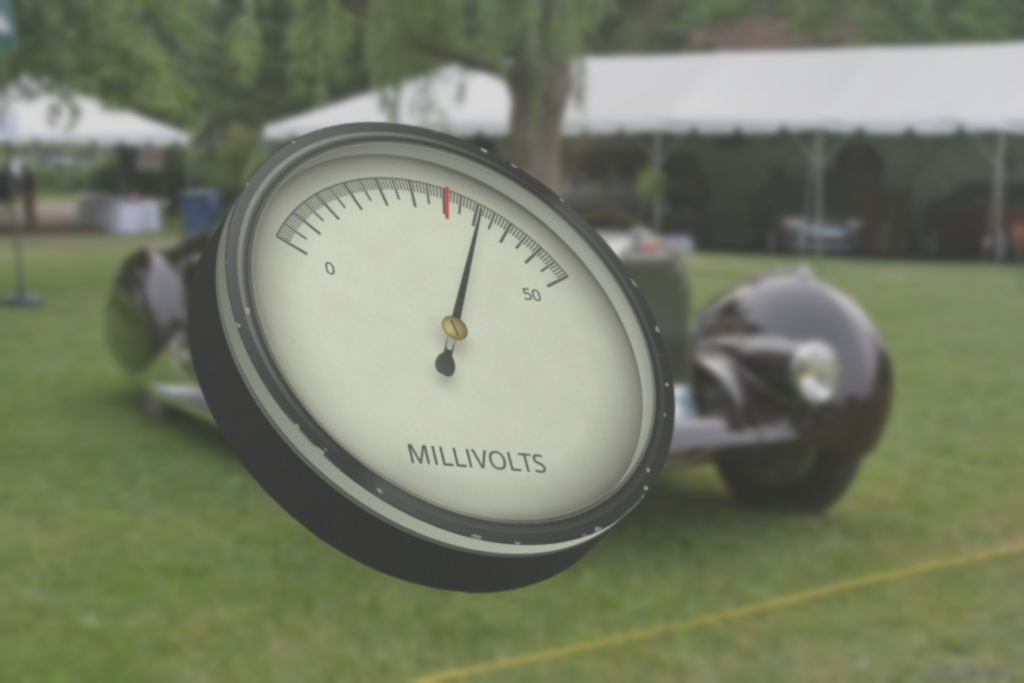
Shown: 35 mV
